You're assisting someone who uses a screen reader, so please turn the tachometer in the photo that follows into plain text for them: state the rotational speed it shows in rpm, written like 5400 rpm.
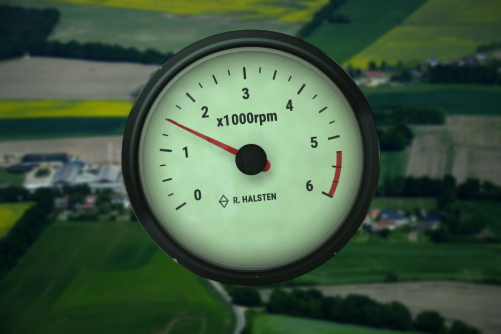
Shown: 1500 rpm
